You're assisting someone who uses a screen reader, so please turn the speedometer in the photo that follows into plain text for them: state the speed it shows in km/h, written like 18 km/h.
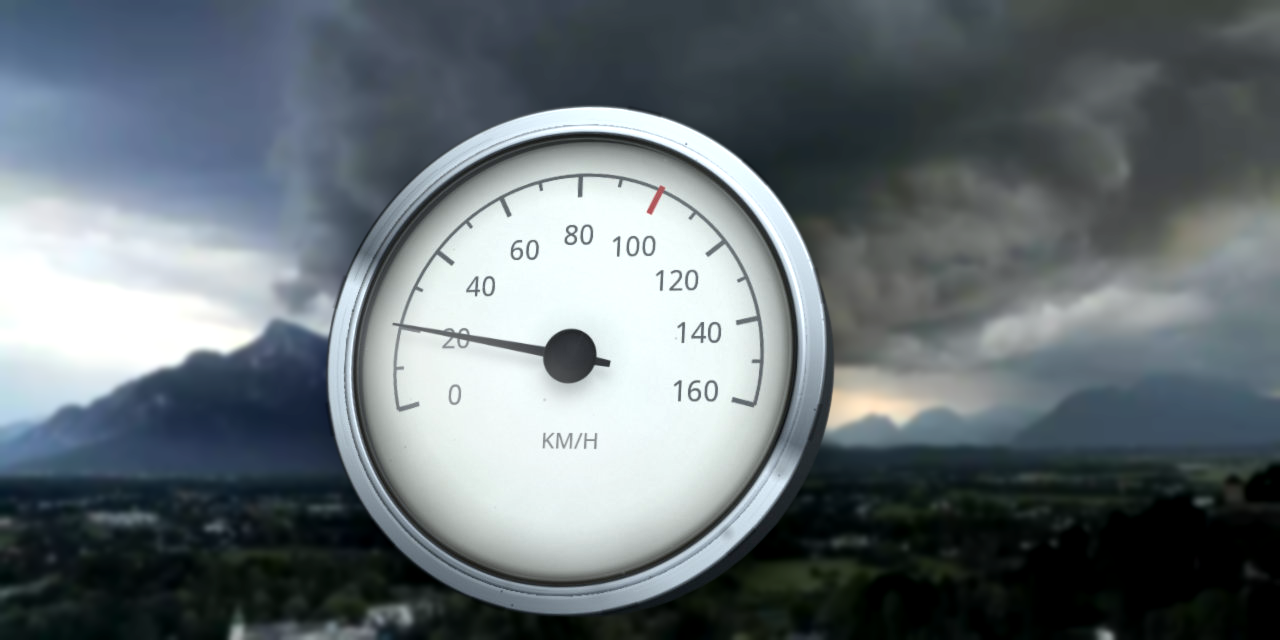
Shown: 20 km/h
